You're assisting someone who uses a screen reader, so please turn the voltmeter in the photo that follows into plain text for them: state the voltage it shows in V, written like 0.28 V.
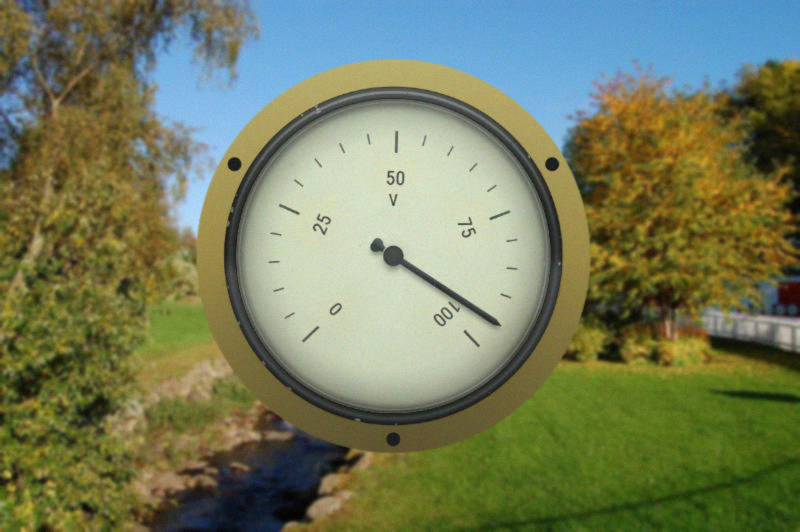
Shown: 95 V
